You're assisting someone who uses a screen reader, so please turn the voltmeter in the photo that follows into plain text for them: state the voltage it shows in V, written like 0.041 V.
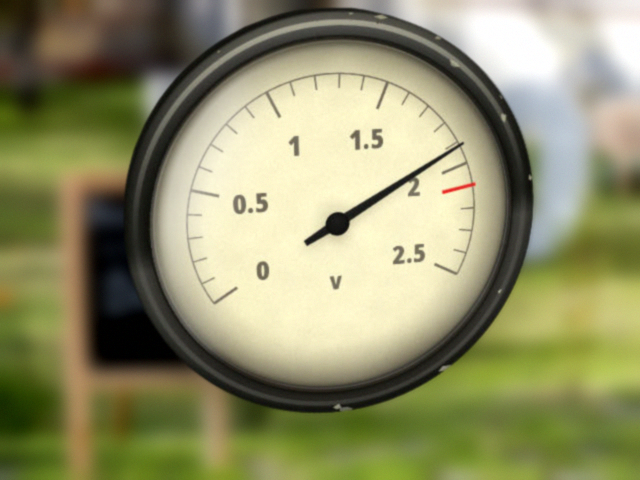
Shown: 1.9 V
